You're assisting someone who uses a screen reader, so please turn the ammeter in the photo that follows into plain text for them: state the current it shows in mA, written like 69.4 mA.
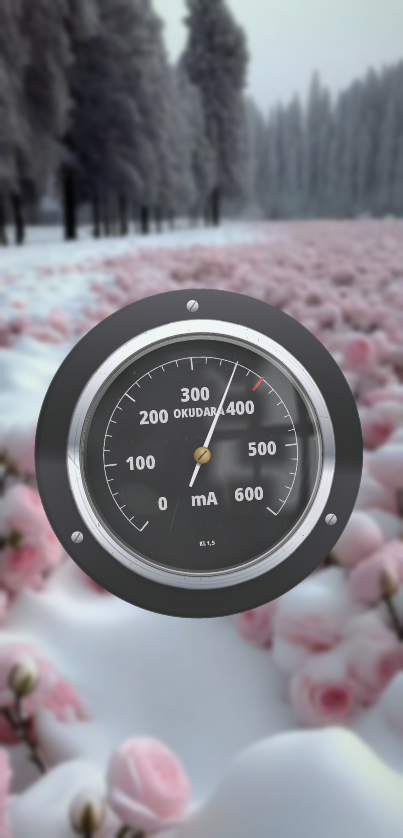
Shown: 360 mA
